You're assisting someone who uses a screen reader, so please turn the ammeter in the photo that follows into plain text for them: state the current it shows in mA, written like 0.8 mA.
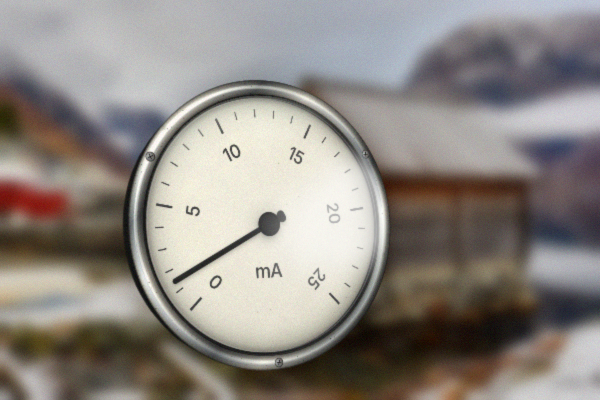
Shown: 1.5 mA
